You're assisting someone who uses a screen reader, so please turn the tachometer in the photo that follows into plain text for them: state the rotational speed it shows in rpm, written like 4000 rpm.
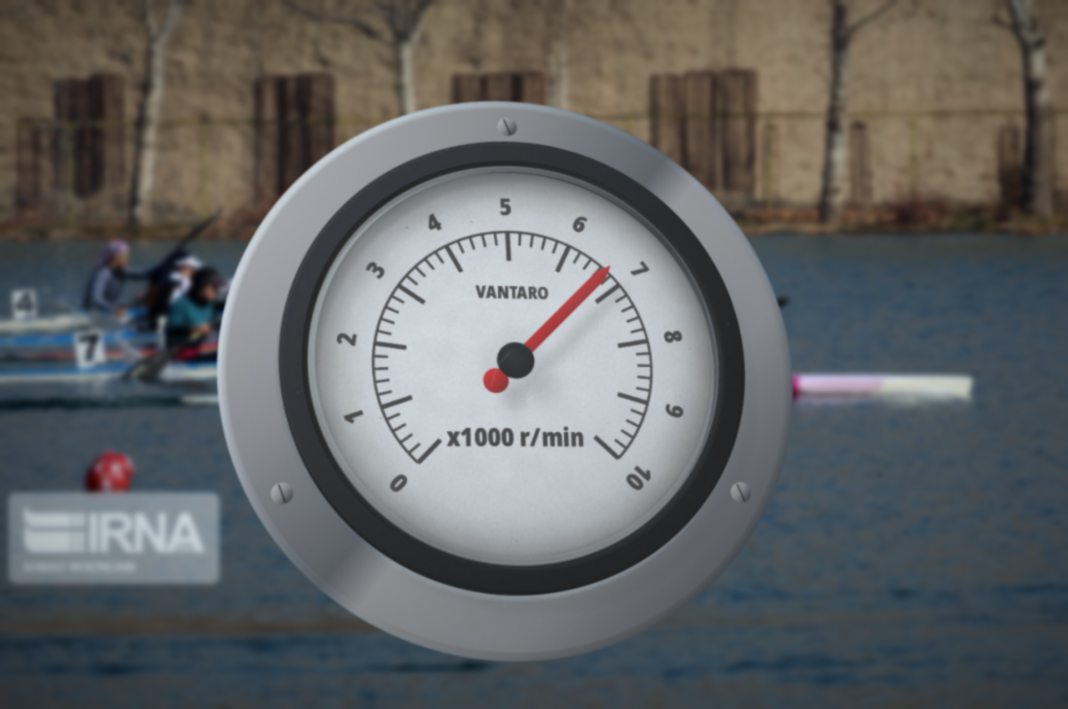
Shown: 6700 rpm
